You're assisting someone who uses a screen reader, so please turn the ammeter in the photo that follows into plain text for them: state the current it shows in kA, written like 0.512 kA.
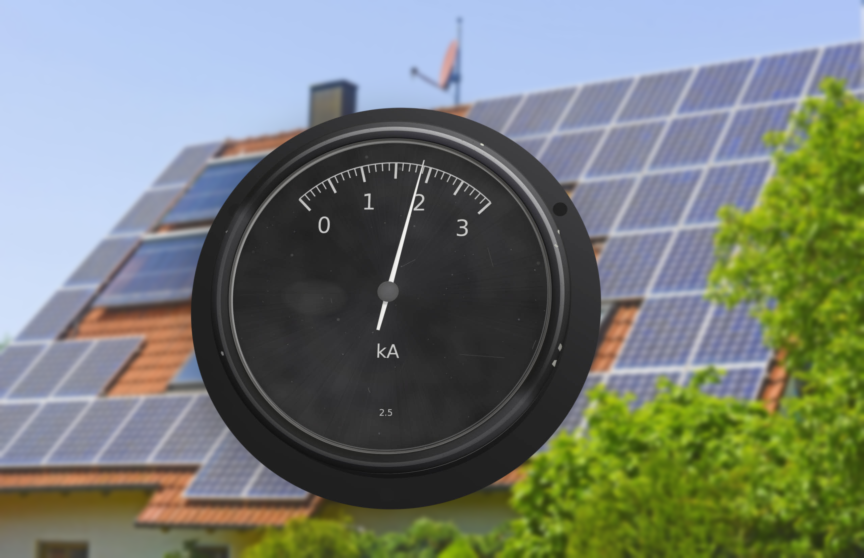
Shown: 1.9 kA
